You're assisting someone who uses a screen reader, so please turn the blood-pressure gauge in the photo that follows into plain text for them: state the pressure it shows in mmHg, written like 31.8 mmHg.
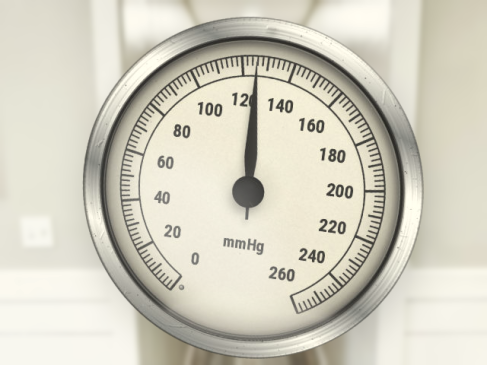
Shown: 126 mmHg
